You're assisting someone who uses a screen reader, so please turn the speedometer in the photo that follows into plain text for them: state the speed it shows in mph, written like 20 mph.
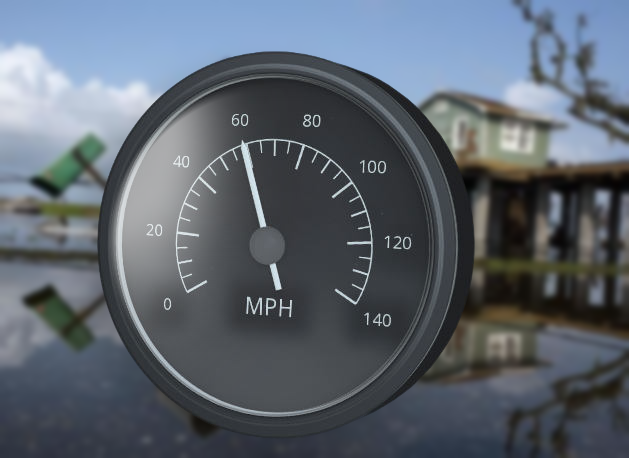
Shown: 60 mph
